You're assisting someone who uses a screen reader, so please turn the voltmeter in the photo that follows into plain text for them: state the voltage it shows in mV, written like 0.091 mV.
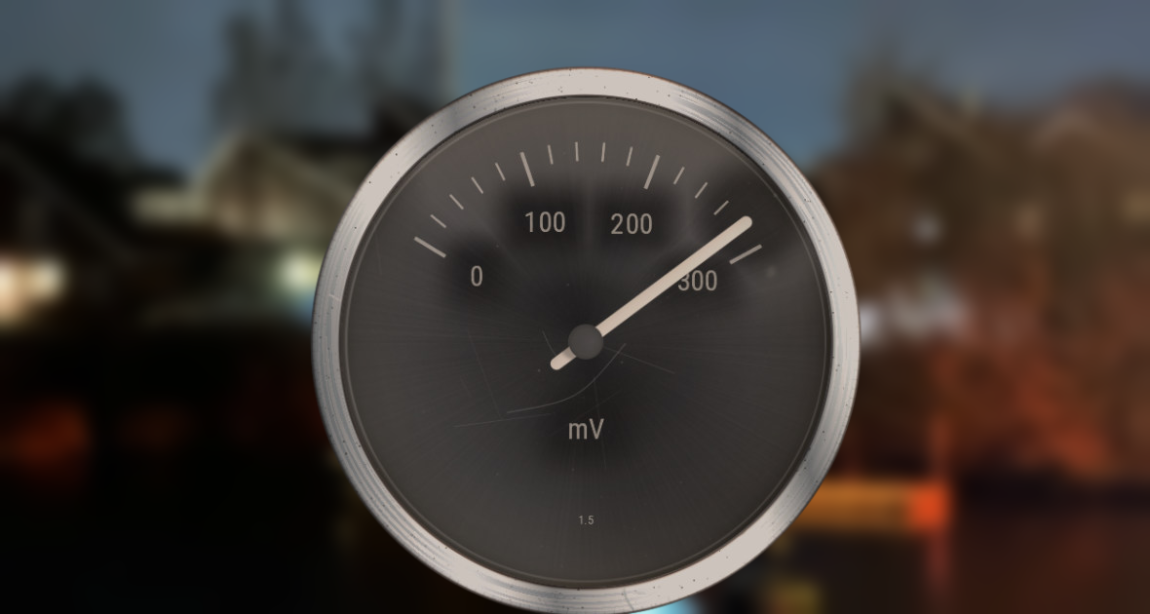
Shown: 280 mV
